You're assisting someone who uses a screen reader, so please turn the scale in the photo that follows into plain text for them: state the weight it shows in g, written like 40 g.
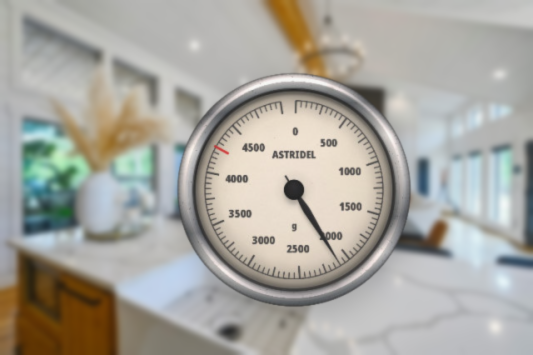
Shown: 2100 g
